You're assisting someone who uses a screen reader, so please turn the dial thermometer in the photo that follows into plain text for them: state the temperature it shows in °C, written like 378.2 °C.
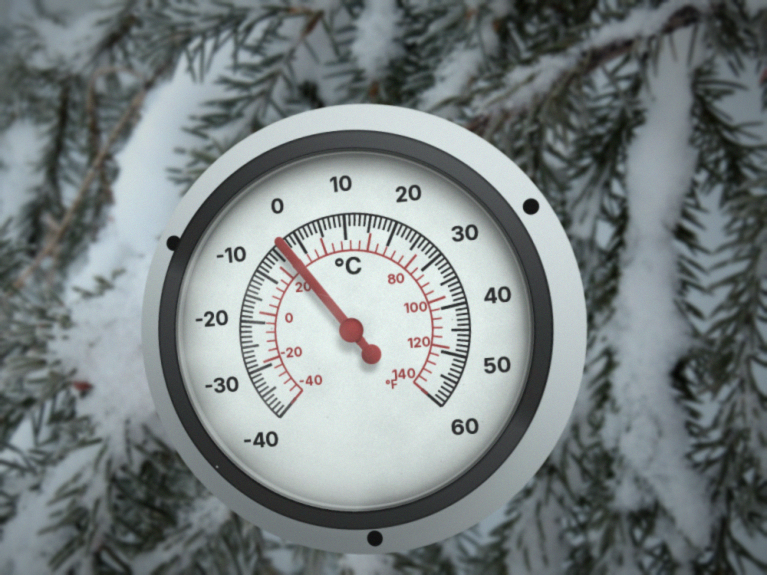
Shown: -3 °C
